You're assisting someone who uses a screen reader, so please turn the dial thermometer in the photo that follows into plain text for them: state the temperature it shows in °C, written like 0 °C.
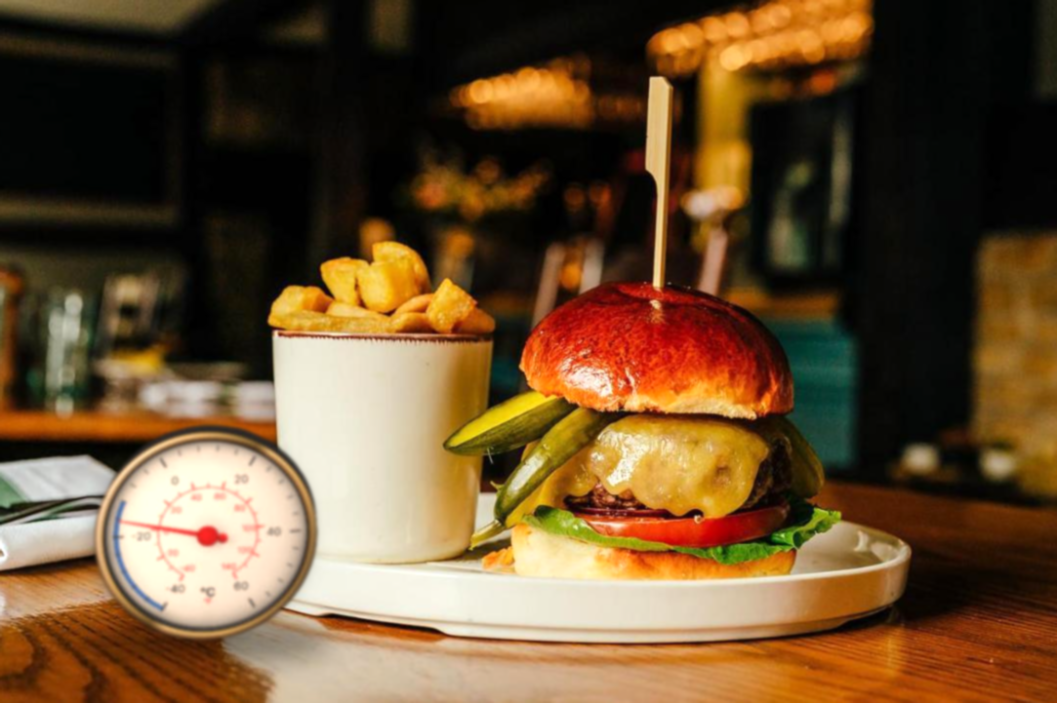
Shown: -16 °C
